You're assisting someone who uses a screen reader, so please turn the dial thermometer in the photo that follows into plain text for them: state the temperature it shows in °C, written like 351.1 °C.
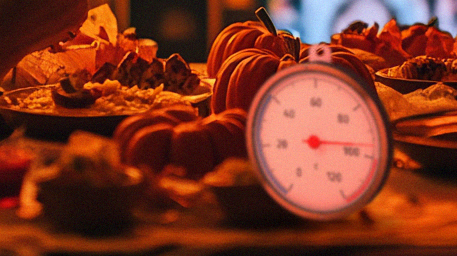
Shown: 95 °C
